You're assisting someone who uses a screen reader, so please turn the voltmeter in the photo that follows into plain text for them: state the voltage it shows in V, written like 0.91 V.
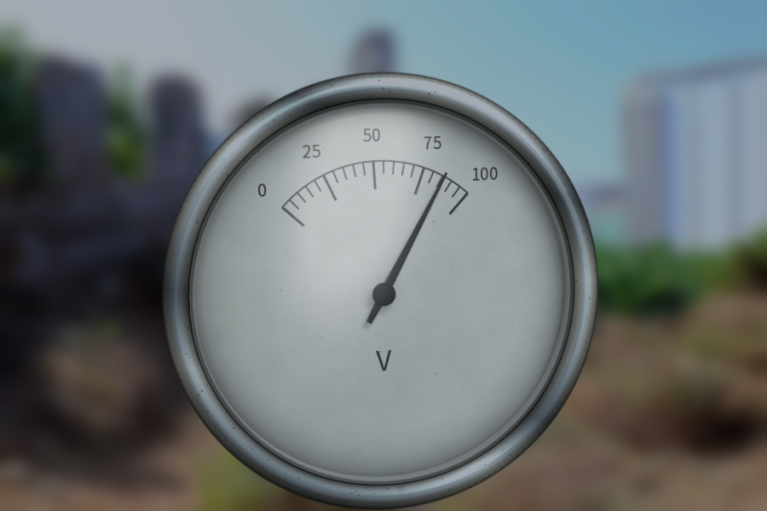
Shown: 85 V
